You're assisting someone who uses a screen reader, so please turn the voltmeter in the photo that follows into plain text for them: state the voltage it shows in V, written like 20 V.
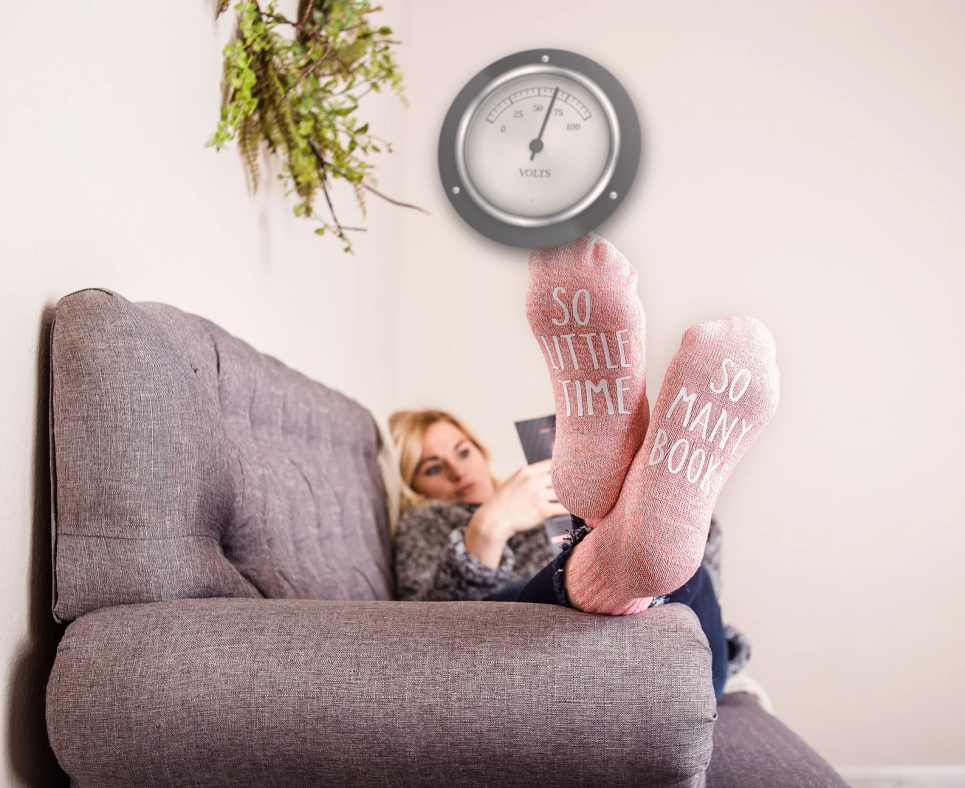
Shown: 65 V
